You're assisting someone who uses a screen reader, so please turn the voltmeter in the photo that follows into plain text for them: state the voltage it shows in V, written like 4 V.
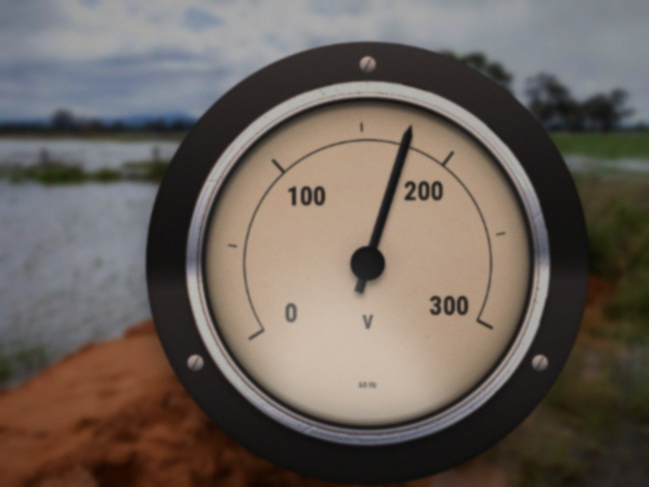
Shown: 175 V
